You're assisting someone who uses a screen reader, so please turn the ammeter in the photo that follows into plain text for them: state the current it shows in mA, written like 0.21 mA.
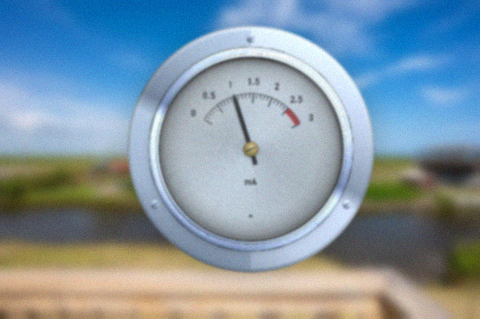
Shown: 1 mA
